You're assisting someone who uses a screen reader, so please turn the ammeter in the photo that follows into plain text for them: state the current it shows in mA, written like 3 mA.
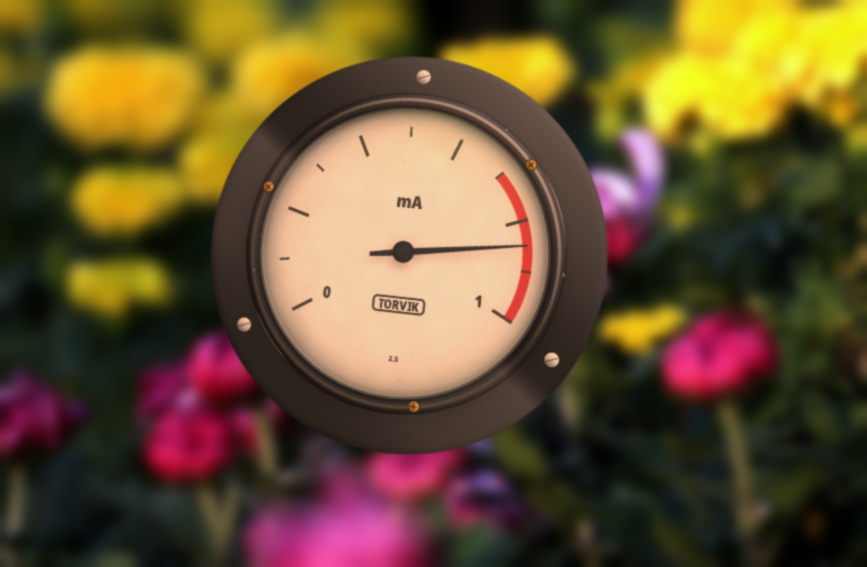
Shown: 0.85 mA
